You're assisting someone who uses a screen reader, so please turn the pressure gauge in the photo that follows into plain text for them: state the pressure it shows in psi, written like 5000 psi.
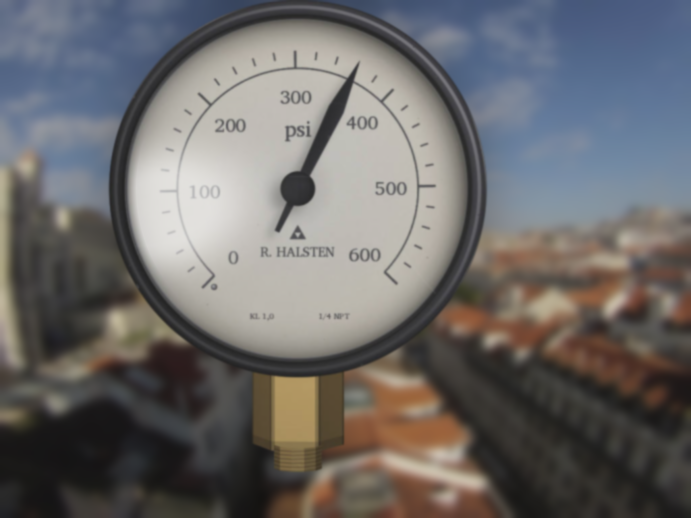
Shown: 360 psi
